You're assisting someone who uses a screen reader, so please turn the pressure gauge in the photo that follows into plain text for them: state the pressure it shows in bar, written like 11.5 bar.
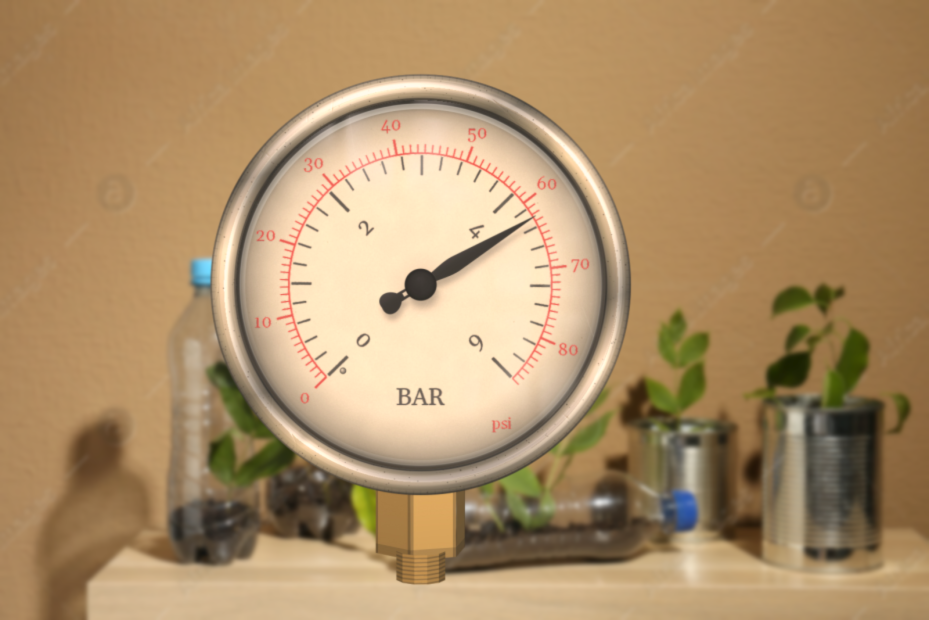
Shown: 4.3 bar
